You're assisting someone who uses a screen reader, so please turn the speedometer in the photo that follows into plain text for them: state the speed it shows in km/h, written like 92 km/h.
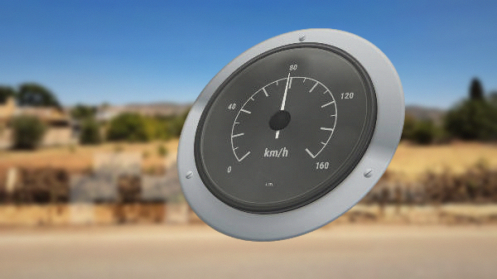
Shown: 80 km/h
